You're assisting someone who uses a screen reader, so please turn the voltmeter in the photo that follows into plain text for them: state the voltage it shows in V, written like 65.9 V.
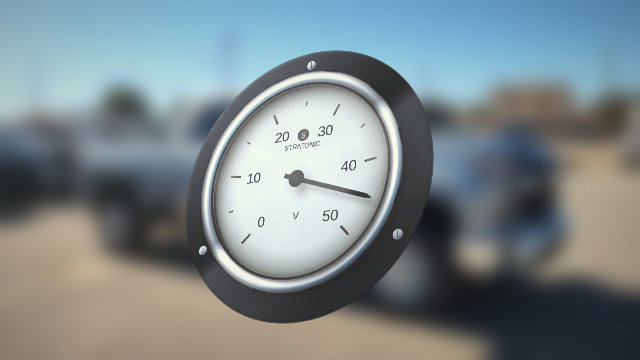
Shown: 45 V
